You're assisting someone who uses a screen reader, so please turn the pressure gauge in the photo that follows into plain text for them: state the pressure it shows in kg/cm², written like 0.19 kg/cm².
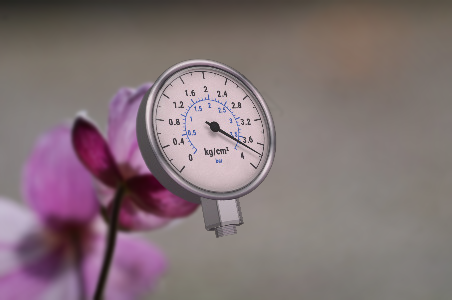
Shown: 3.8 kg/cm²
